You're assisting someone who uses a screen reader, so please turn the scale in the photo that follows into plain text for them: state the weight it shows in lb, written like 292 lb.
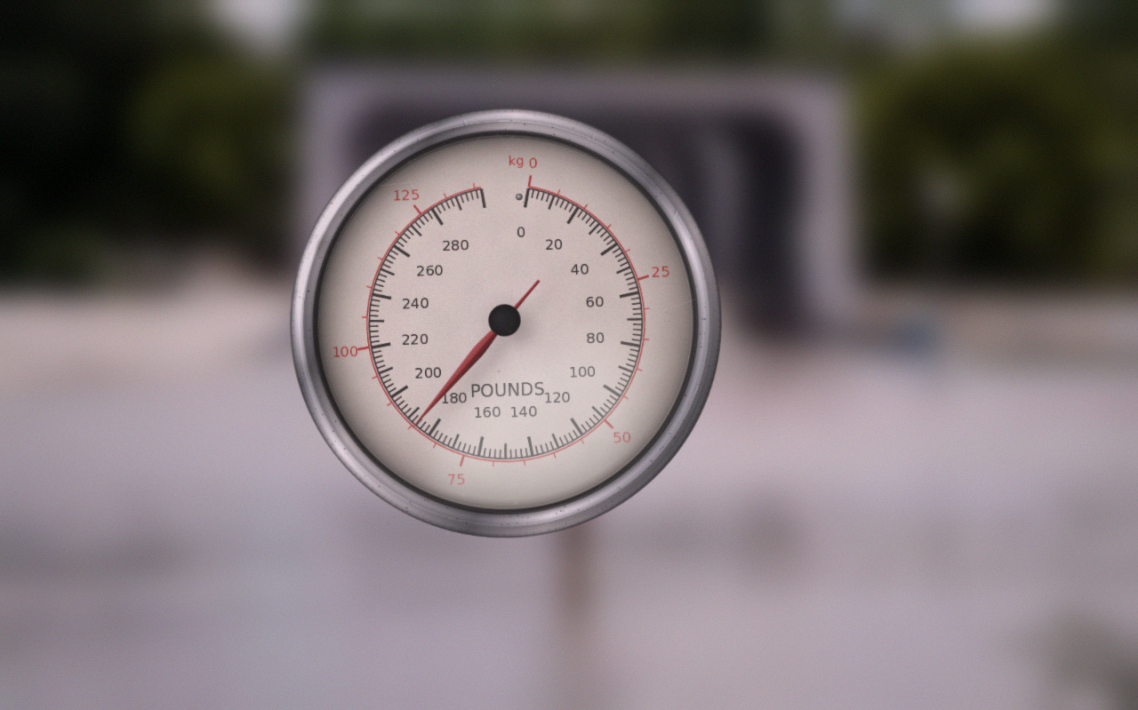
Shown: 186 lb
